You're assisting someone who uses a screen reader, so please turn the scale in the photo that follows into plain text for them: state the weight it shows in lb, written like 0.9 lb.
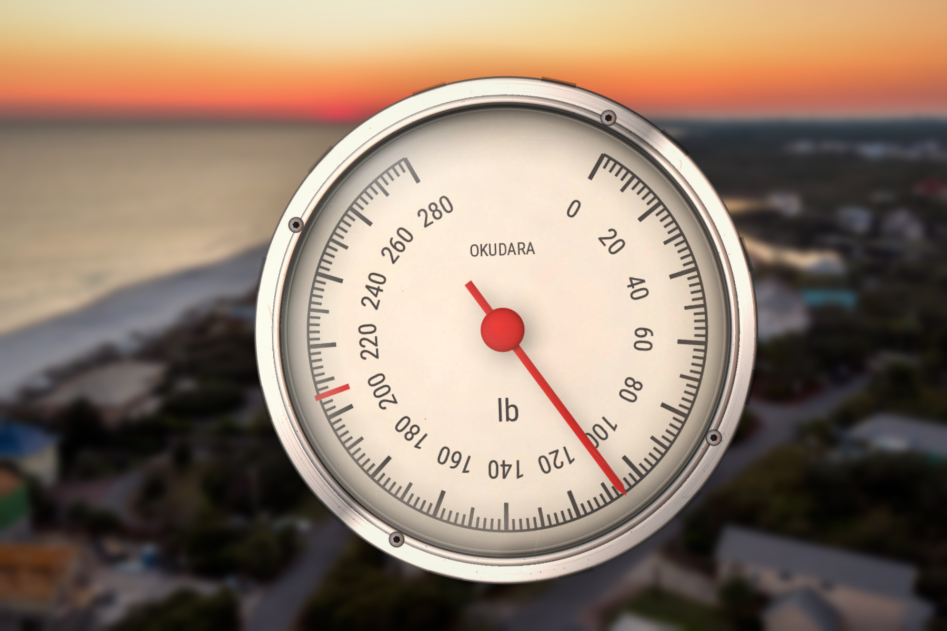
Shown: 106 lb
